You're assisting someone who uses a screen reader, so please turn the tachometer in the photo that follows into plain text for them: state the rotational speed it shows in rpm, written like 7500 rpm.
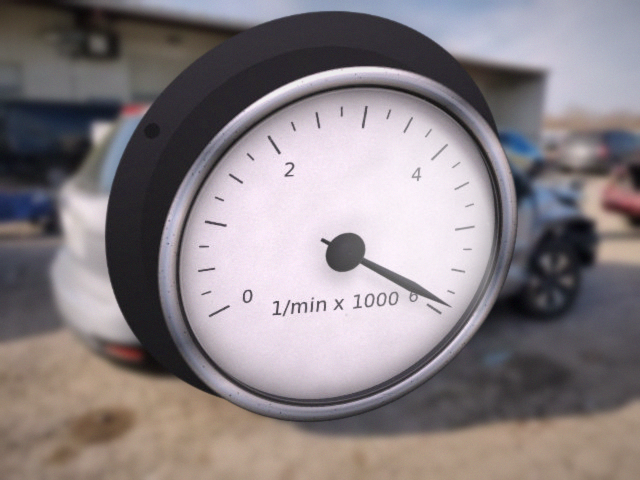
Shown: 5875 rpm
